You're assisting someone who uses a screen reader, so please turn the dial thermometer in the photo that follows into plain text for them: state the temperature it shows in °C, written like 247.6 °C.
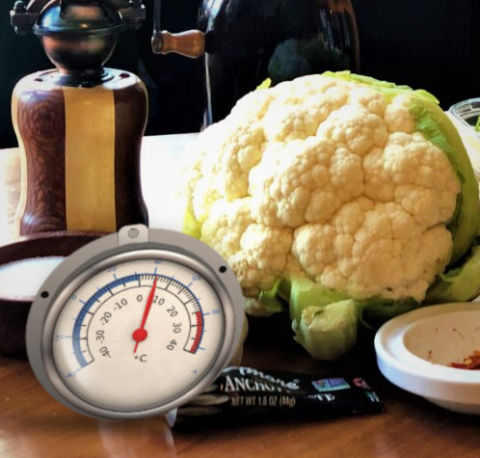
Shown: 5 °C
